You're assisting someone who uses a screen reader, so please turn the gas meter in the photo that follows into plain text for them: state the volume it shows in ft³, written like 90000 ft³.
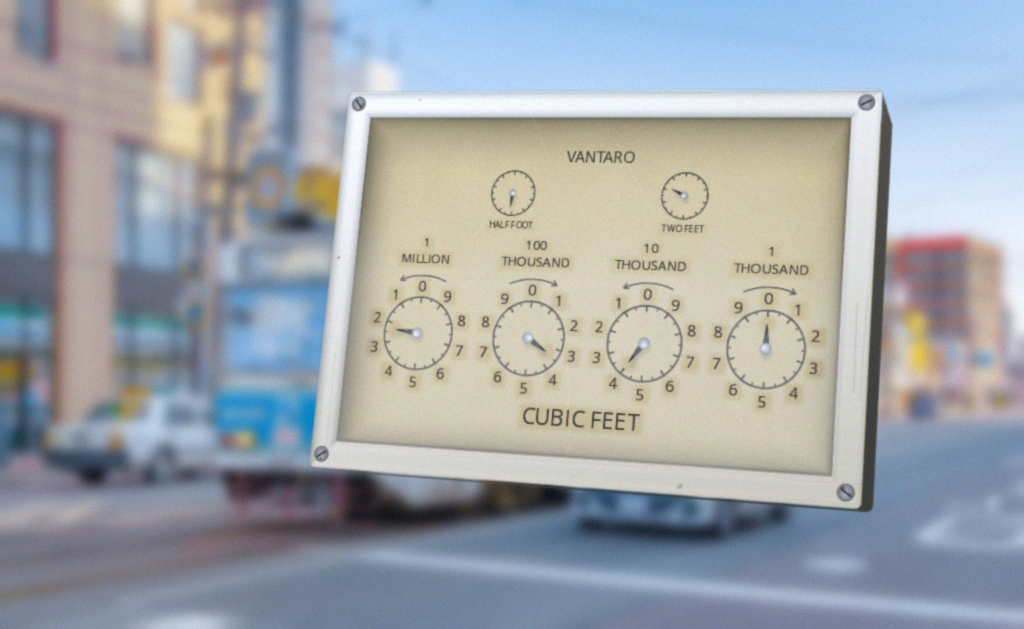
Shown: 234000 ft³
